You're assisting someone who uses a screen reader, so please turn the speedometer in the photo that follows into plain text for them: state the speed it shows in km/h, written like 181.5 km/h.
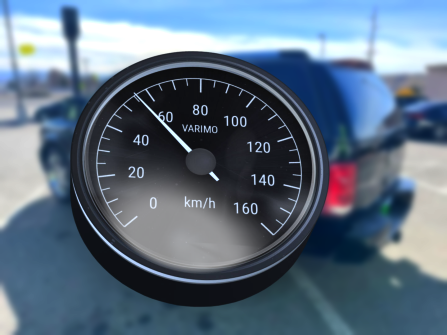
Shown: 55 km/h
